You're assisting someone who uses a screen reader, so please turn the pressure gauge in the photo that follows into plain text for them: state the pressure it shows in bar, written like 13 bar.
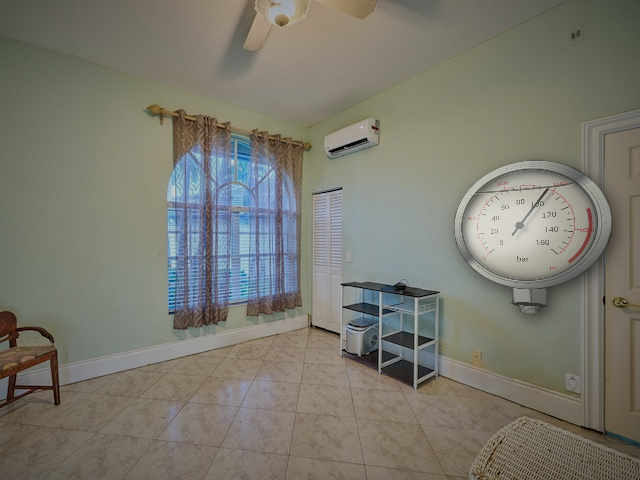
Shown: 100 bar
